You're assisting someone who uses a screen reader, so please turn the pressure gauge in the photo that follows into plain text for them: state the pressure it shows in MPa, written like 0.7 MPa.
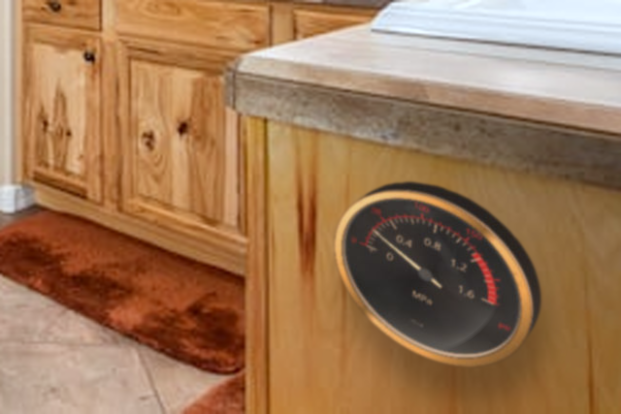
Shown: 0.2 MPa
